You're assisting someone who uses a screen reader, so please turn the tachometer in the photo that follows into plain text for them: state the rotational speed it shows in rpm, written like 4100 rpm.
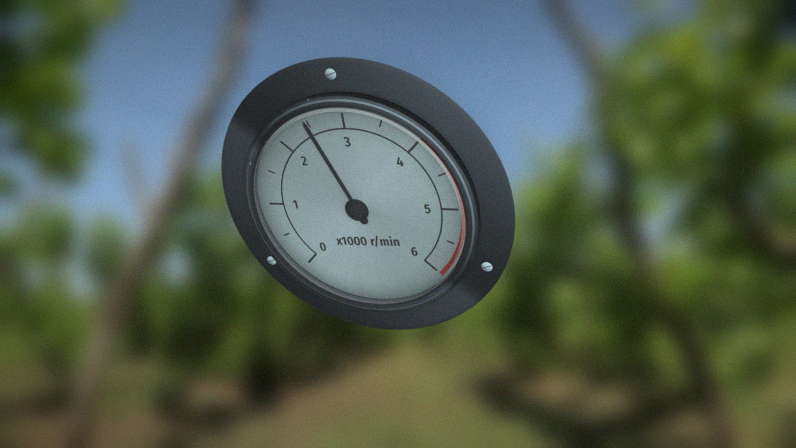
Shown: 2500 rpm
